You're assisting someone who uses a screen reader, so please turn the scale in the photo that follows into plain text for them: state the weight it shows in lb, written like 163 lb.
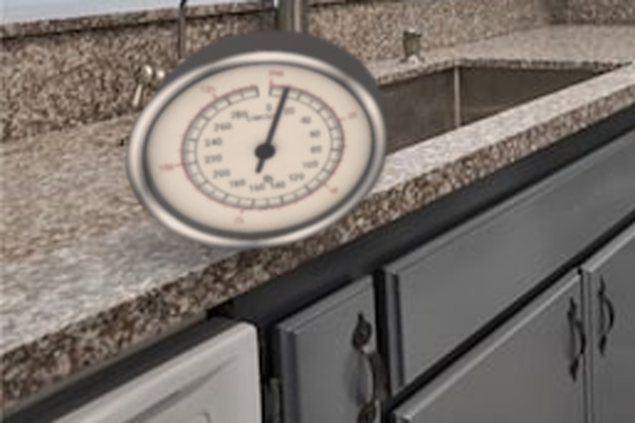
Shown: 10 lb
